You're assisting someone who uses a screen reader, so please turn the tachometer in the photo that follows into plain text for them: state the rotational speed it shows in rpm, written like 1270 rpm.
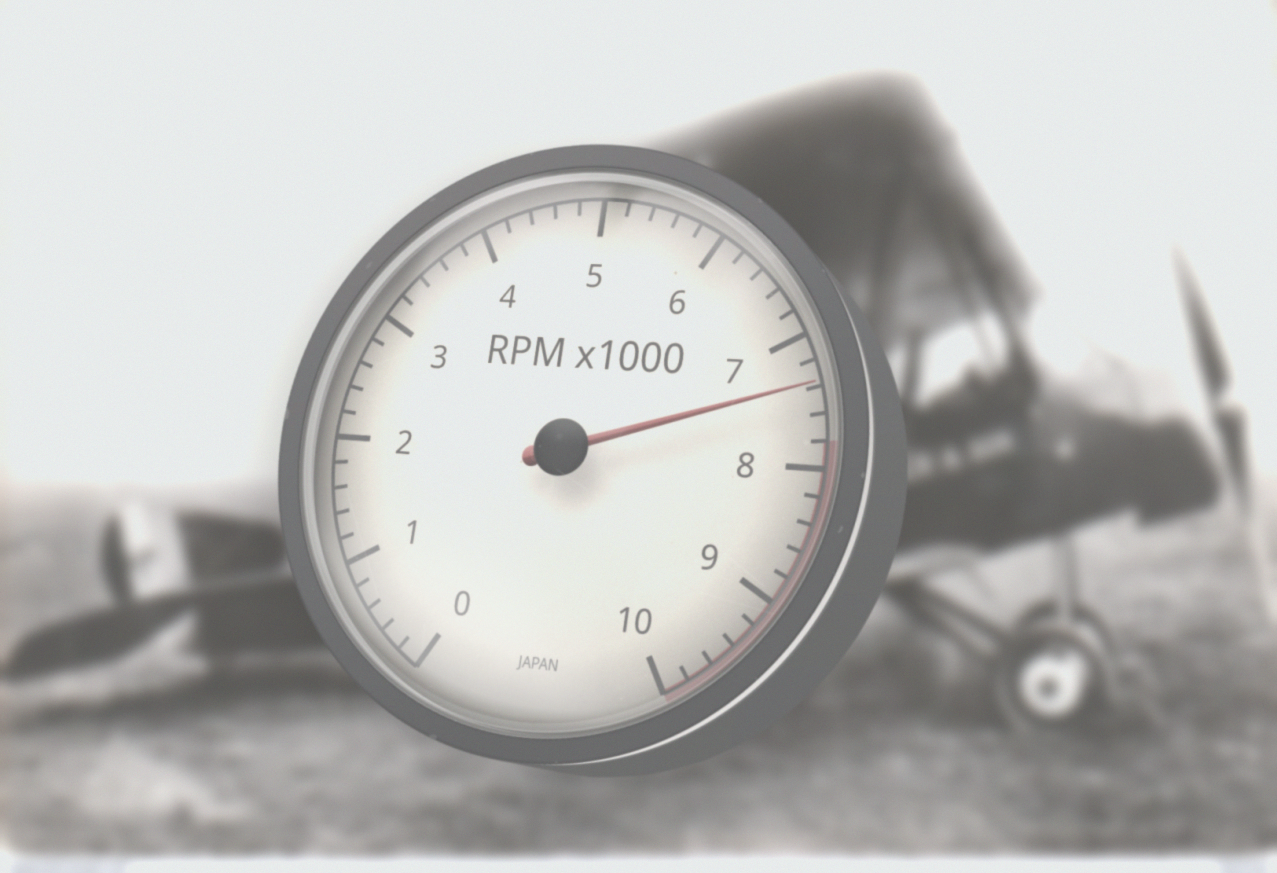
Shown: 7400 rpm
